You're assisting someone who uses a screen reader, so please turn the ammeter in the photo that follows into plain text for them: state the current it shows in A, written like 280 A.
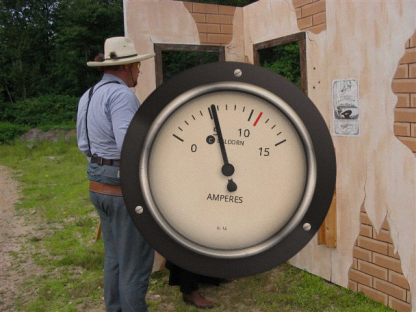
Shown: 5.5 A
